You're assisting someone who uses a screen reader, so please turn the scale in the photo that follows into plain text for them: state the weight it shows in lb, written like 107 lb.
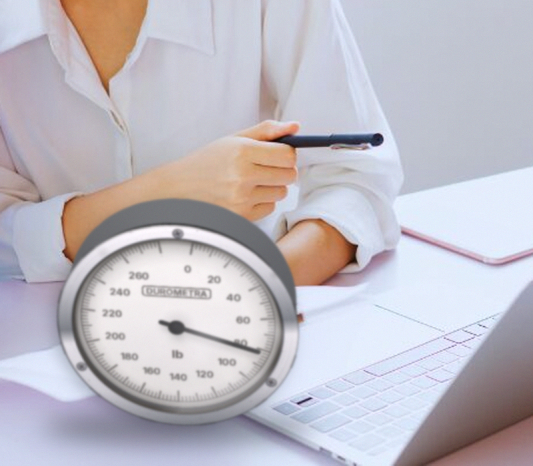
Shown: 80 lb
